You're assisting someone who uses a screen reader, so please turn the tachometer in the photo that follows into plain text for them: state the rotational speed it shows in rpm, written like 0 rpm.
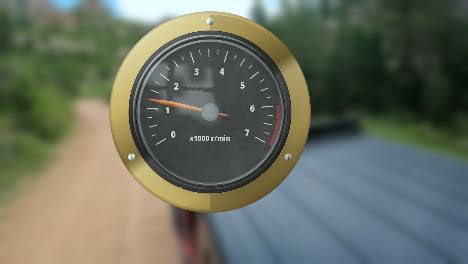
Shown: 1250 rpm
